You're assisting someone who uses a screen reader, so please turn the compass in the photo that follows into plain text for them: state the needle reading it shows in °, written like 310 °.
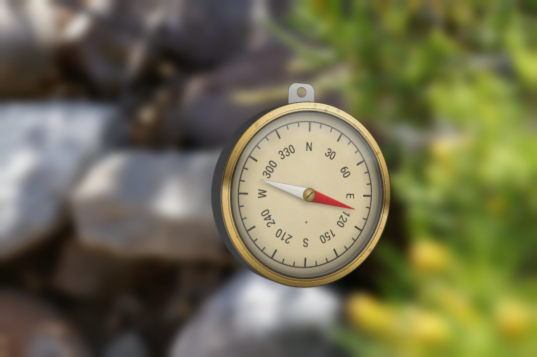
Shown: 105 °
